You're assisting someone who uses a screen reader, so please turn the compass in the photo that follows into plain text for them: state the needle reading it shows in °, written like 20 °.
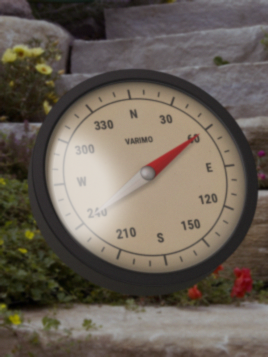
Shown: 60 °
